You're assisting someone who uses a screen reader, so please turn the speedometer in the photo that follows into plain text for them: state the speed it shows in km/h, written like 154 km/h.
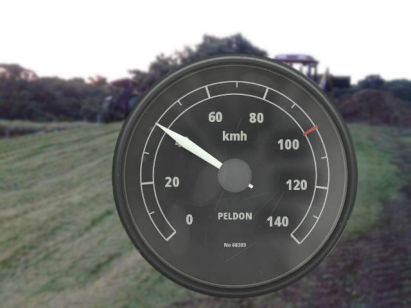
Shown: 40 km/h
